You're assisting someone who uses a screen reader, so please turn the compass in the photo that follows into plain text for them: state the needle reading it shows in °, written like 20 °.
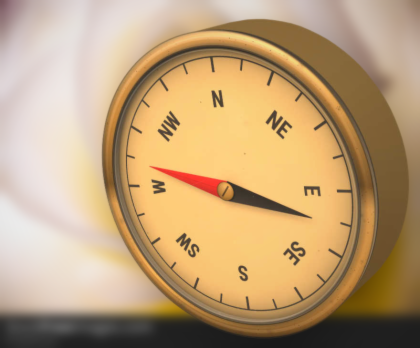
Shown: 285 °
